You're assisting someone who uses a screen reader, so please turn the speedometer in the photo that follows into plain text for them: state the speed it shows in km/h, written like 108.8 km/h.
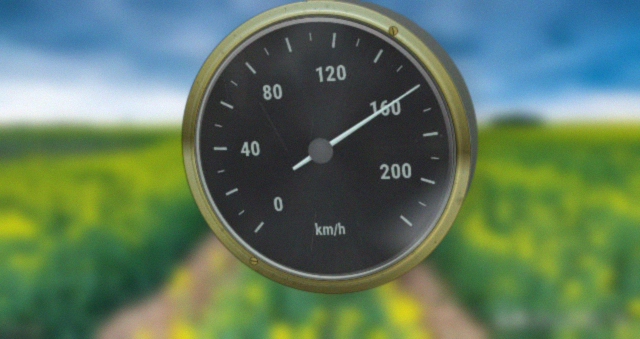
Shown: 160 km/h
